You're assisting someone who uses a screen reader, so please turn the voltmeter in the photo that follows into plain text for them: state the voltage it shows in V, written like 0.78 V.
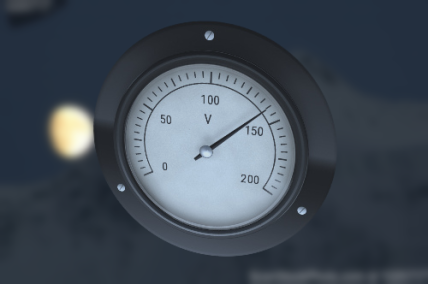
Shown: 140 V
